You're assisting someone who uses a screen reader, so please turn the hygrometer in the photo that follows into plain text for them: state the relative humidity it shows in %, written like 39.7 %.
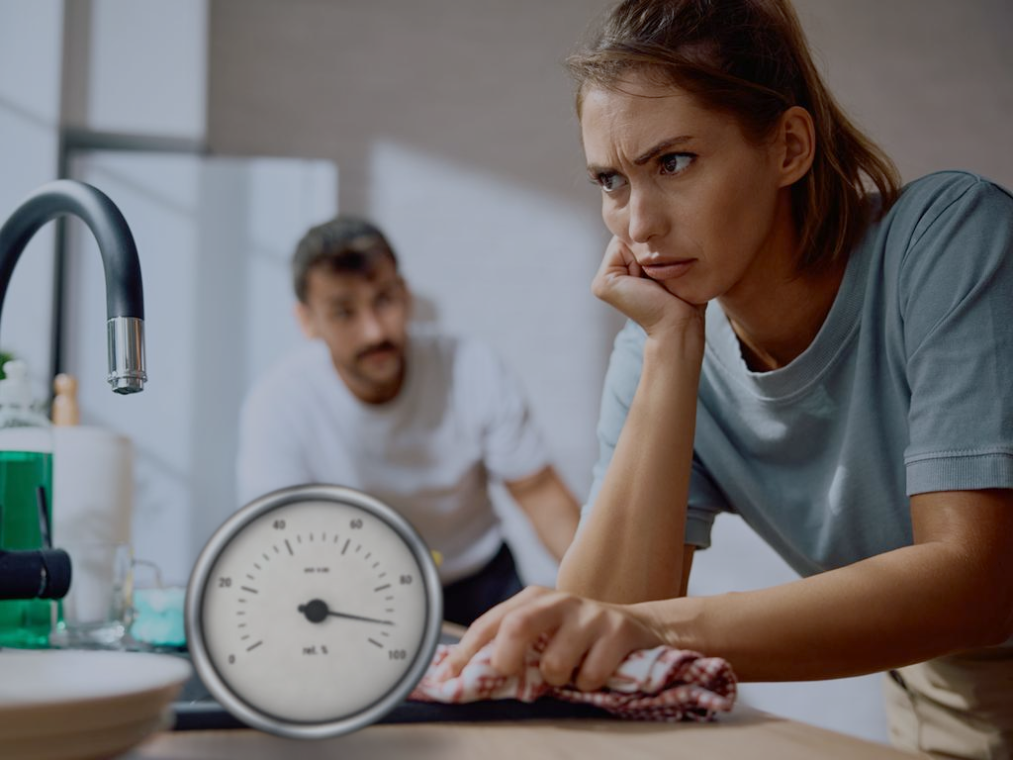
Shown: 92 %
